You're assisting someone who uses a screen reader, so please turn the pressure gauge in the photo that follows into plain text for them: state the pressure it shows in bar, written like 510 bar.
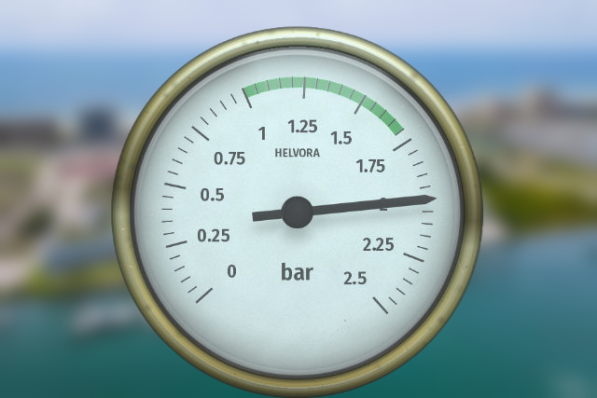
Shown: 2 bar
